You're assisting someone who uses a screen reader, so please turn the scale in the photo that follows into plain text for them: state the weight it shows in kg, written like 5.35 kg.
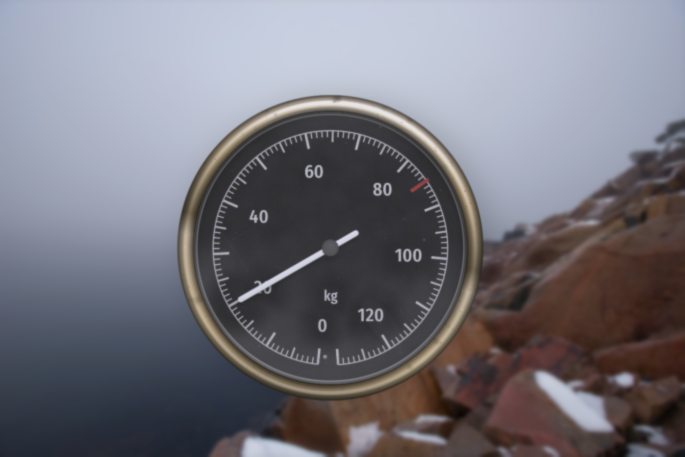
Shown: 20 kg
